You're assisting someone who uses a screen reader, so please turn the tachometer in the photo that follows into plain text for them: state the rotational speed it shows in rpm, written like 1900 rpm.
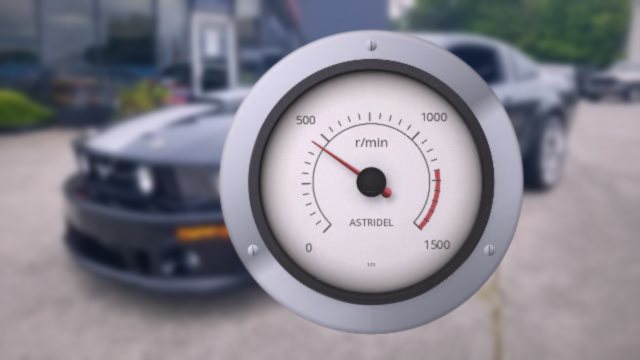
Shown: 450 rpm
